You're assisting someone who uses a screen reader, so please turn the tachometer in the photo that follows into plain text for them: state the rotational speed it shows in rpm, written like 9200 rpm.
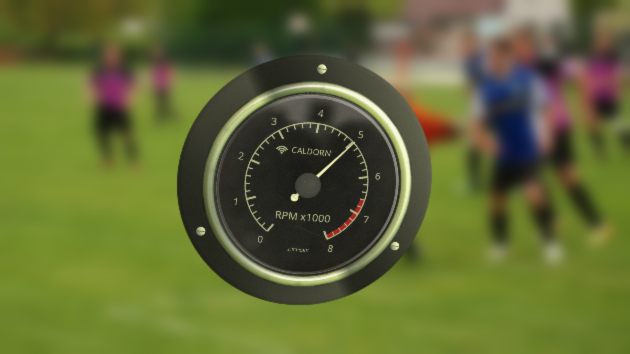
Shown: 5000 rpm
